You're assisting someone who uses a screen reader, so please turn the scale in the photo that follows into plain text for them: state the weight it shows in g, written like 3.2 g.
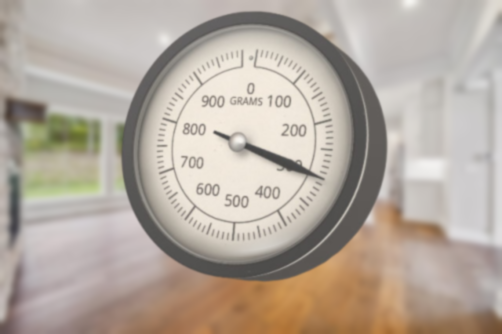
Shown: 300 g
